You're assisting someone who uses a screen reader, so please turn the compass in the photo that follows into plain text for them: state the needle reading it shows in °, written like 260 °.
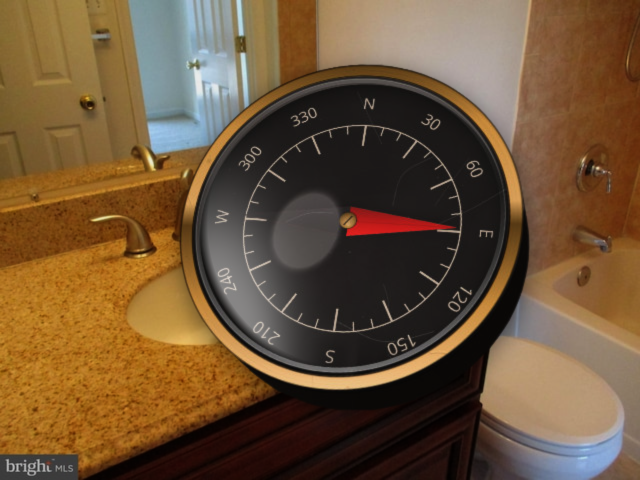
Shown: 90 °
